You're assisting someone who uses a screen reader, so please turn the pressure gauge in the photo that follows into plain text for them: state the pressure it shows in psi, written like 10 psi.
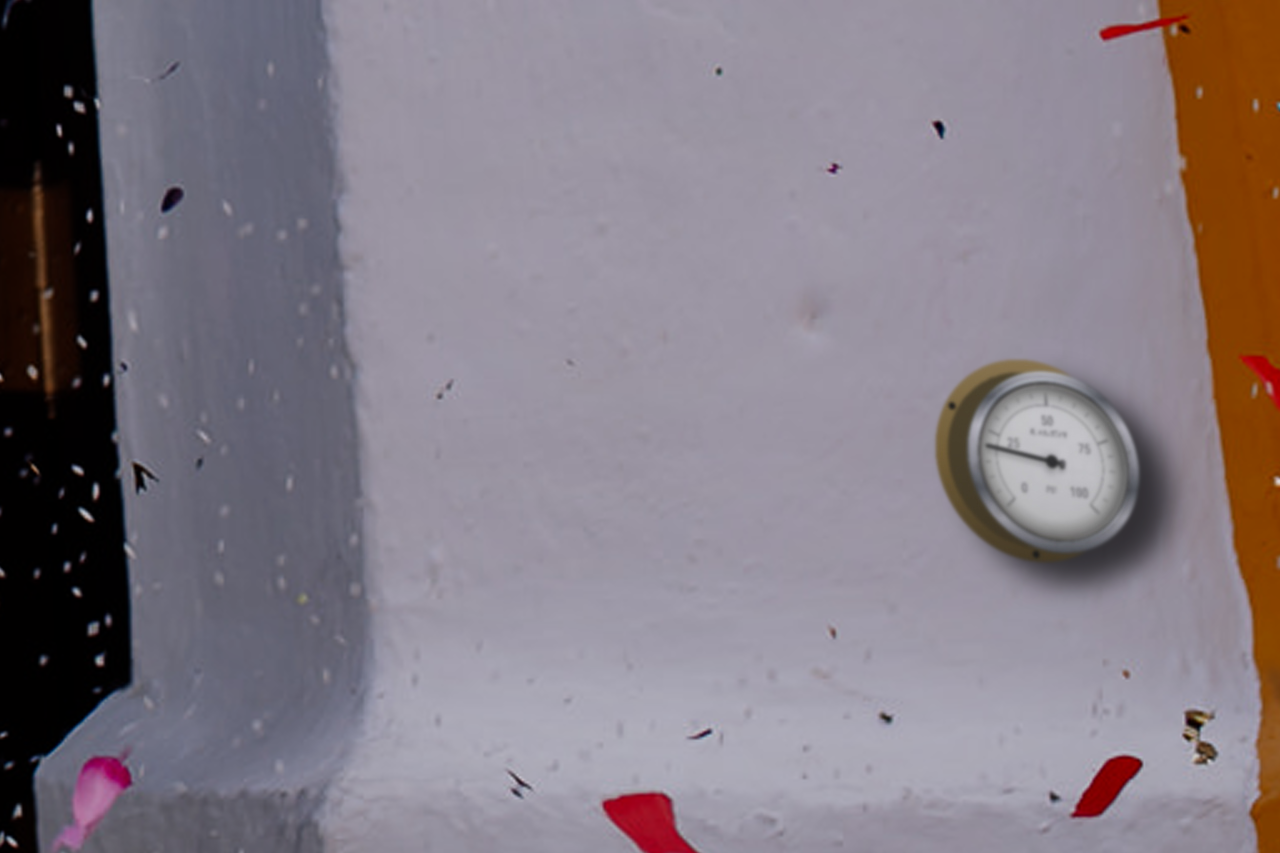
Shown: 20 psi
